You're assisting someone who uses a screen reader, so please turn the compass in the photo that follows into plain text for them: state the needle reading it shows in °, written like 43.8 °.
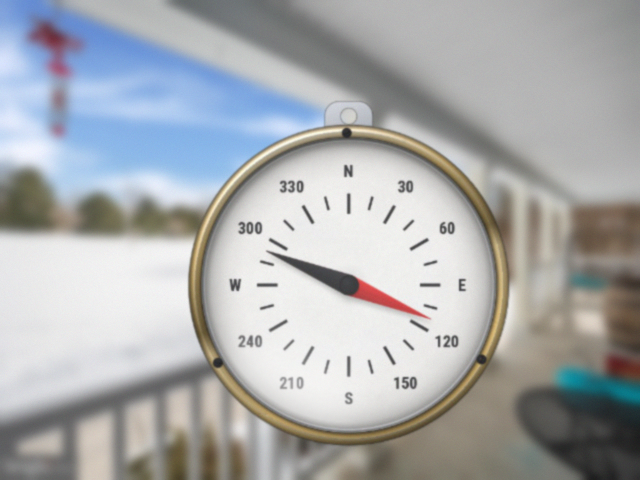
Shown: 112.5 °
